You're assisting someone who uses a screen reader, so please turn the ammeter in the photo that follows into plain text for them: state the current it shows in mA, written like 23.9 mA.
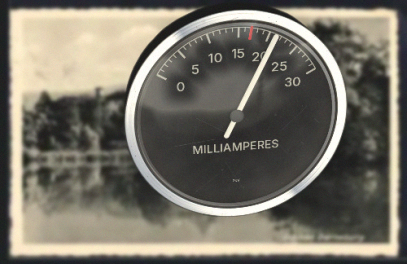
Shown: 21 mA
